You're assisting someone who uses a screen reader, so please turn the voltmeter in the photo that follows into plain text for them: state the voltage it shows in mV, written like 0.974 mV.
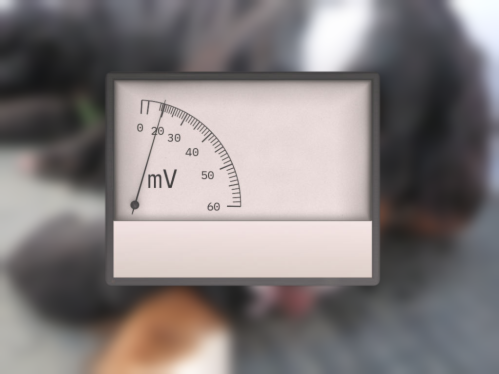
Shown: 20 mV
